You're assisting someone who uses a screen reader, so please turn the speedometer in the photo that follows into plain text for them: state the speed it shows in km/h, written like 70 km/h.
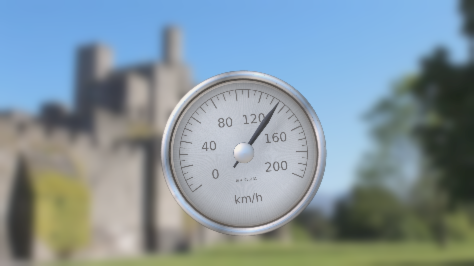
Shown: 135 km/h
